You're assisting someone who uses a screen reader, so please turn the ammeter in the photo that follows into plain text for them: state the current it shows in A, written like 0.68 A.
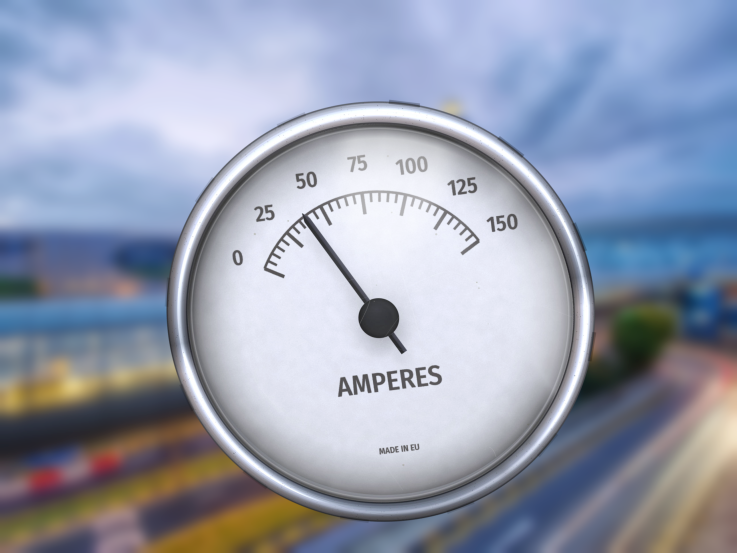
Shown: 40 A
